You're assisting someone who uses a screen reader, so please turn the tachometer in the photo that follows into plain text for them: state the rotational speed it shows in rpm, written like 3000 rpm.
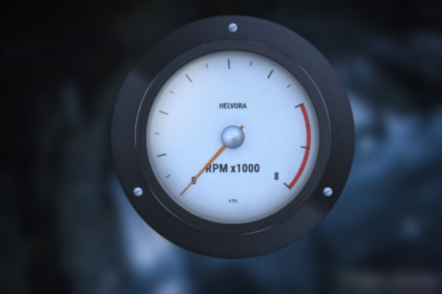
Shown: 0 rpm
